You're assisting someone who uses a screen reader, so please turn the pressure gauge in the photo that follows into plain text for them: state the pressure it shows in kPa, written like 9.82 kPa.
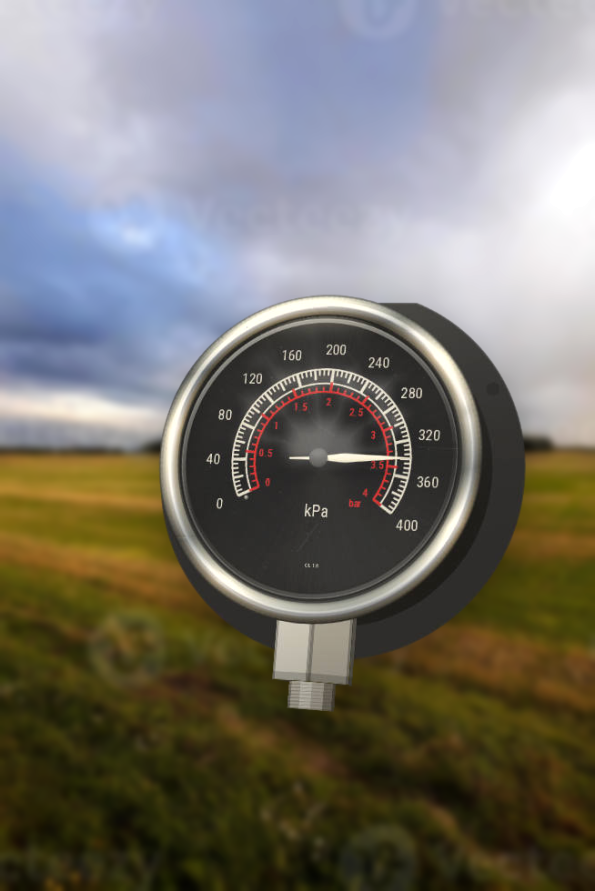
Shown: 340 kPa
